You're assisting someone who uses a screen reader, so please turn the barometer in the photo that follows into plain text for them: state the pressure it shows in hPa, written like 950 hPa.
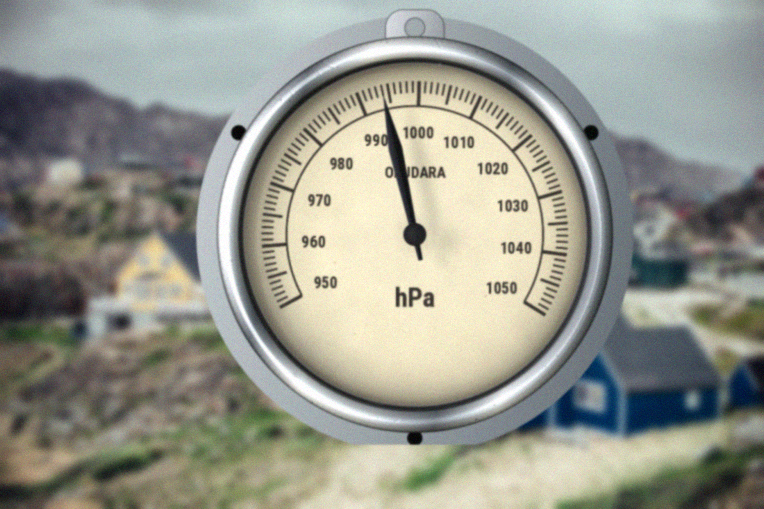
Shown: 994 hPa
